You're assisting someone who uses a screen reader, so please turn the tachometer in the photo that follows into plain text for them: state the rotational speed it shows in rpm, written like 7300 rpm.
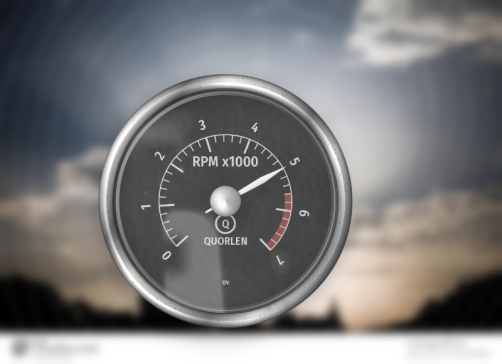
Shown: 5000 rpm
